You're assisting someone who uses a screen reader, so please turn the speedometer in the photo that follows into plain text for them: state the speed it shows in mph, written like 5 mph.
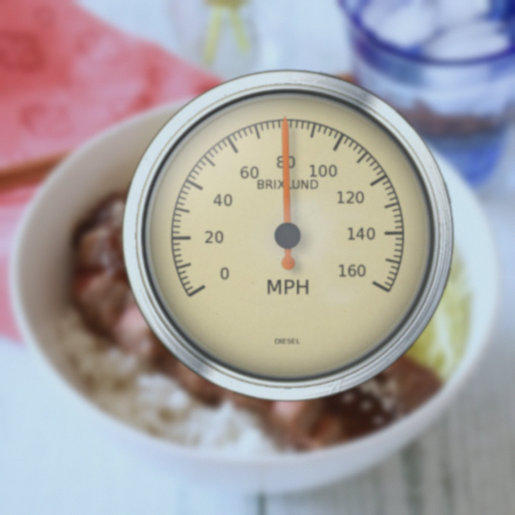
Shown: 80 mph
